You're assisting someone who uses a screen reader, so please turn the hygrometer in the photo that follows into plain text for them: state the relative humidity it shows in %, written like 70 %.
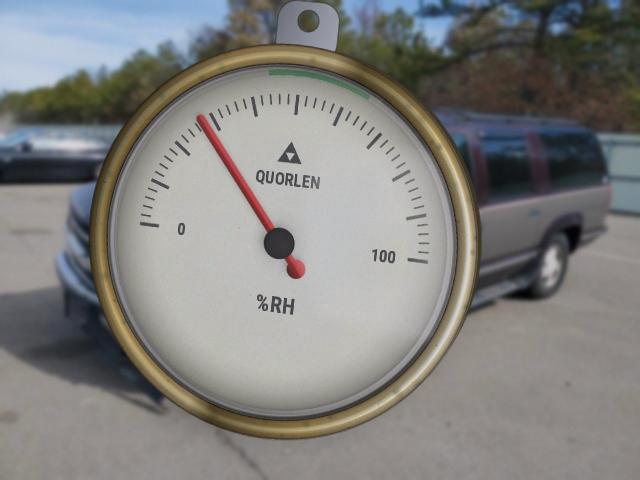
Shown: 28 %
